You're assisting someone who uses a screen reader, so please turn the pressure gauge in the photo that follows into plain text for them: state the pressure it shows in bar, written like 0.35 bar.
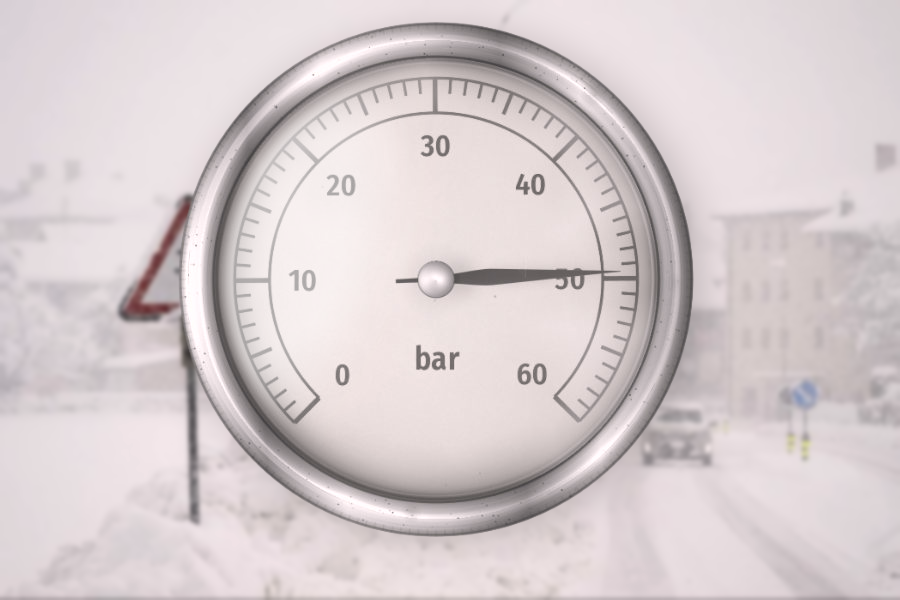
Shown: 49.5 bar
